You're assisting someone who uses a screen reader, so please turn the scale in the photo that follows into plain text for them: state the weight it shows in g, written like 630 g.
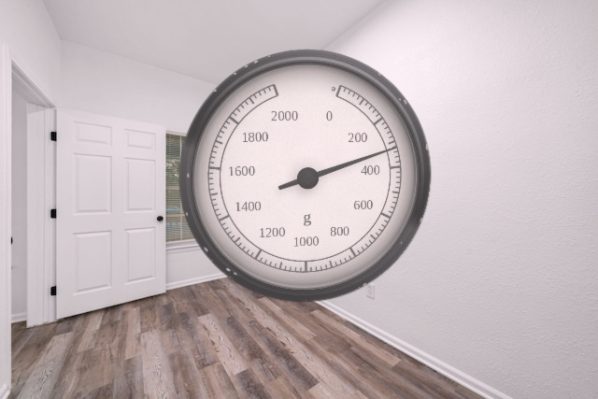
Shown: 320 g
